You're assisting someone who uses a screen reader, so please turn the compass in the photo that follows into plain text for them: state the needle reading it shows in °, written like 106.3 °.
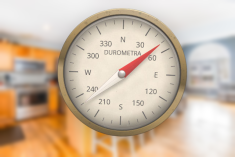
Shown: 50 °
